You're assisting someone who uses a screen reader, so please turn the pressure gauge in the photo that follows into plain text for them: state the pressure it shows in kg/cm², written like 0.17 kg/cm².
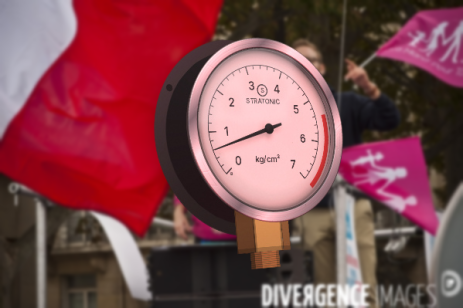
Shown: 0.6 kg/cm²
